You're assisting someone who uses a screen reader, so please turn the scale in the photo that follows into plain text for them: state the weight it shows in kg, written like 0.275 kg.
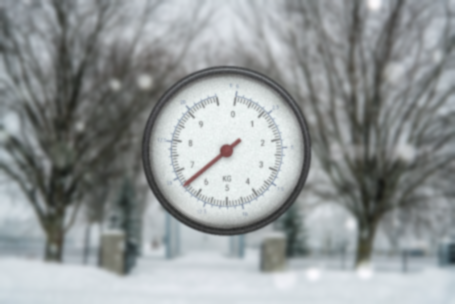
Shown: 6.5 kg
